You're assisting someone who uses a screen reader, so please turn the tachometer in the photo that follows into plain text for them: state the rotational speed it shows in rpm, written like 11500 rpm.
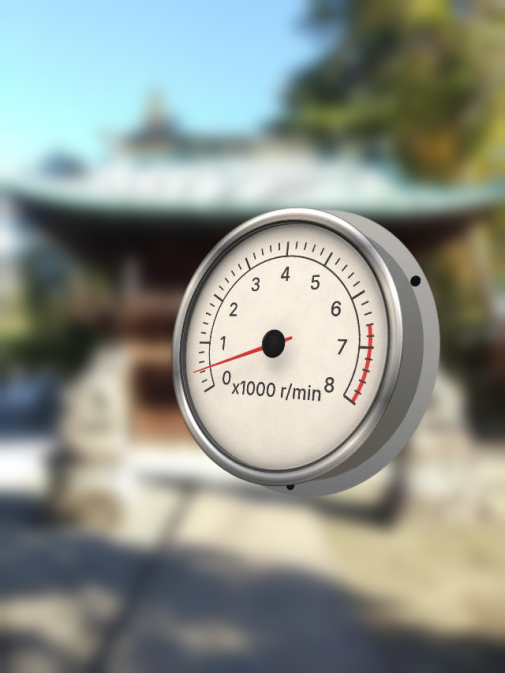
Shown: 400 rpm
